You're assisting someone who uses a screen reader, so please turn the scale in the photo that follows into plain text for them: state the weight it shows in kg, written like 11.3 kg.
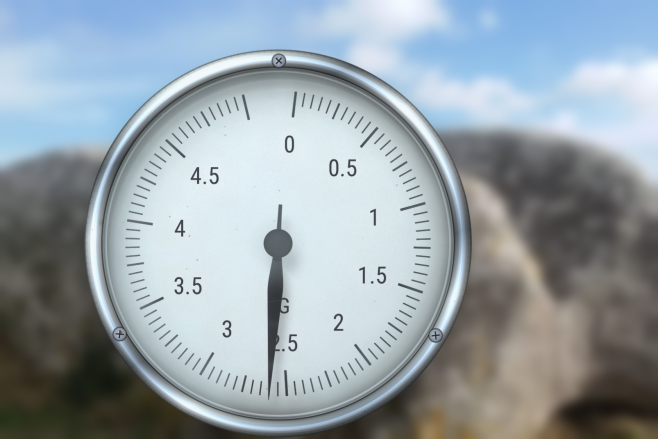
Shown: 2.6 kg
